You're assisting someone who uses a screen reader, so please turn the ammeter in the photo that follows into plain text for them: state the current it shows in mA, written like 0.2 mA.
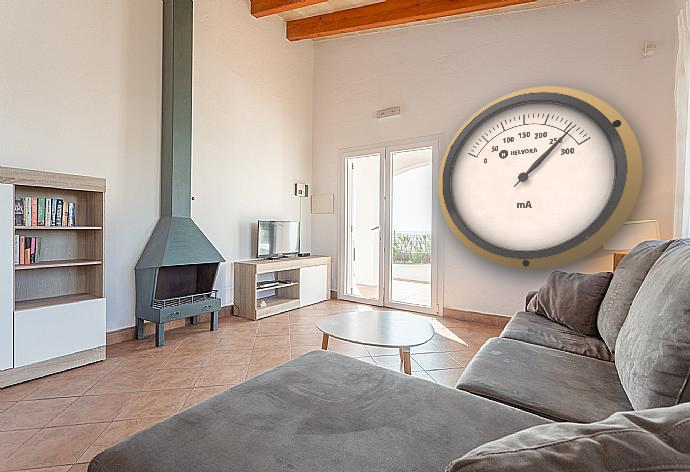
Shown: 260 mA
